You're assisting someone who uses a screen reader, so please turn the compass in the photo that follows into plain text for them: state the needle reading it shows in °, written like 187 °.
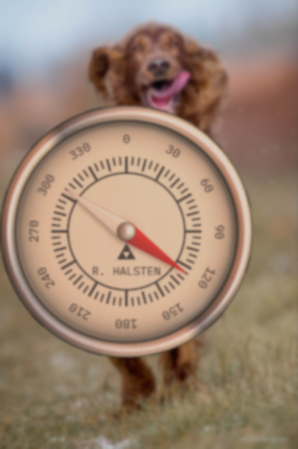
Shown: 125 °
